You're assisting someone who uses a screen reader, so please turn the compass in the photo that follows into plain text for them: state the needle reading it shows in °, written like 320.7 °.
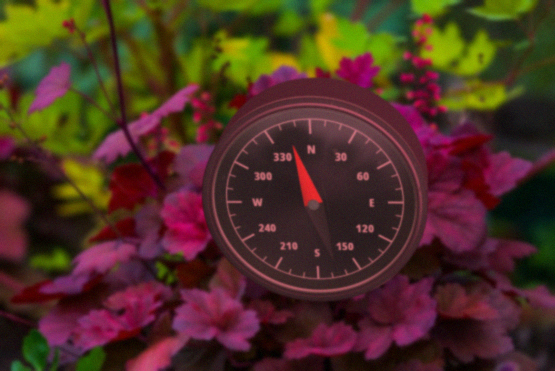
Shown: 345 °
